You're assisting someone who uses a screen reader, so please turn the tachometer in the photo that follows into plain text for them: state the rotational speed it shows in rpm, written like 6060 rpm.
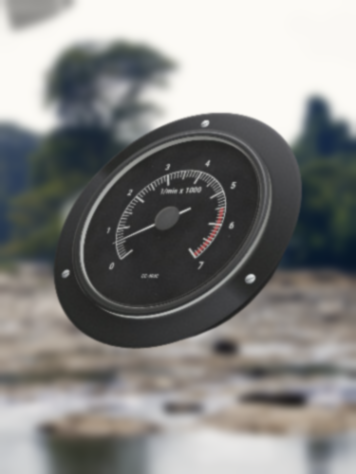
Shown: 500 rpm
